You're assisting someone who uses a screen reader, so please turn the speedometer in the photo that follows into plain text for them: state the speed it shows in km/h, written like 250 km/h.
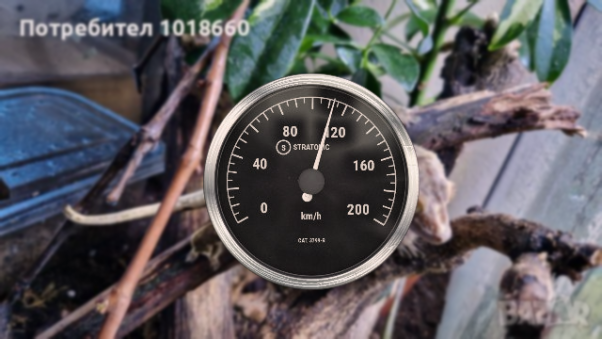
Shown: 112.5 km/h
